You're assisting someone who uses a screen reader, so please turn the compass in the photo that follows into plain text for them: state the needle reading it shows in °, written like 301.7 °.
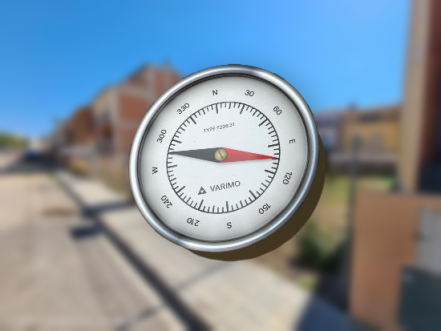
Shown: 105 °
